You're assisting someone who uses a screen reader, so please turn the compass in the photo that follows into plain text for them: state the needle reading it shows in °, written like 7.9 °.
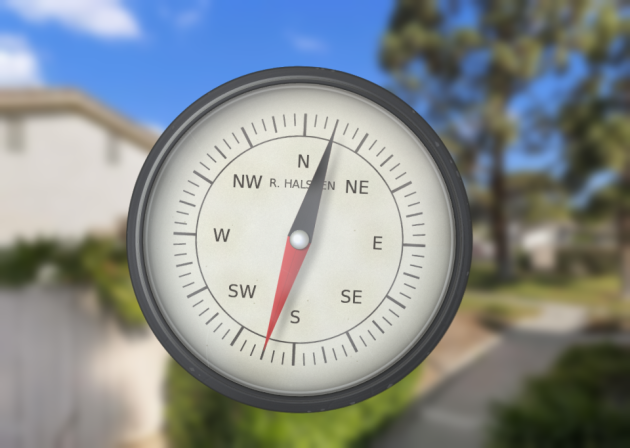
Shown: 195 °
